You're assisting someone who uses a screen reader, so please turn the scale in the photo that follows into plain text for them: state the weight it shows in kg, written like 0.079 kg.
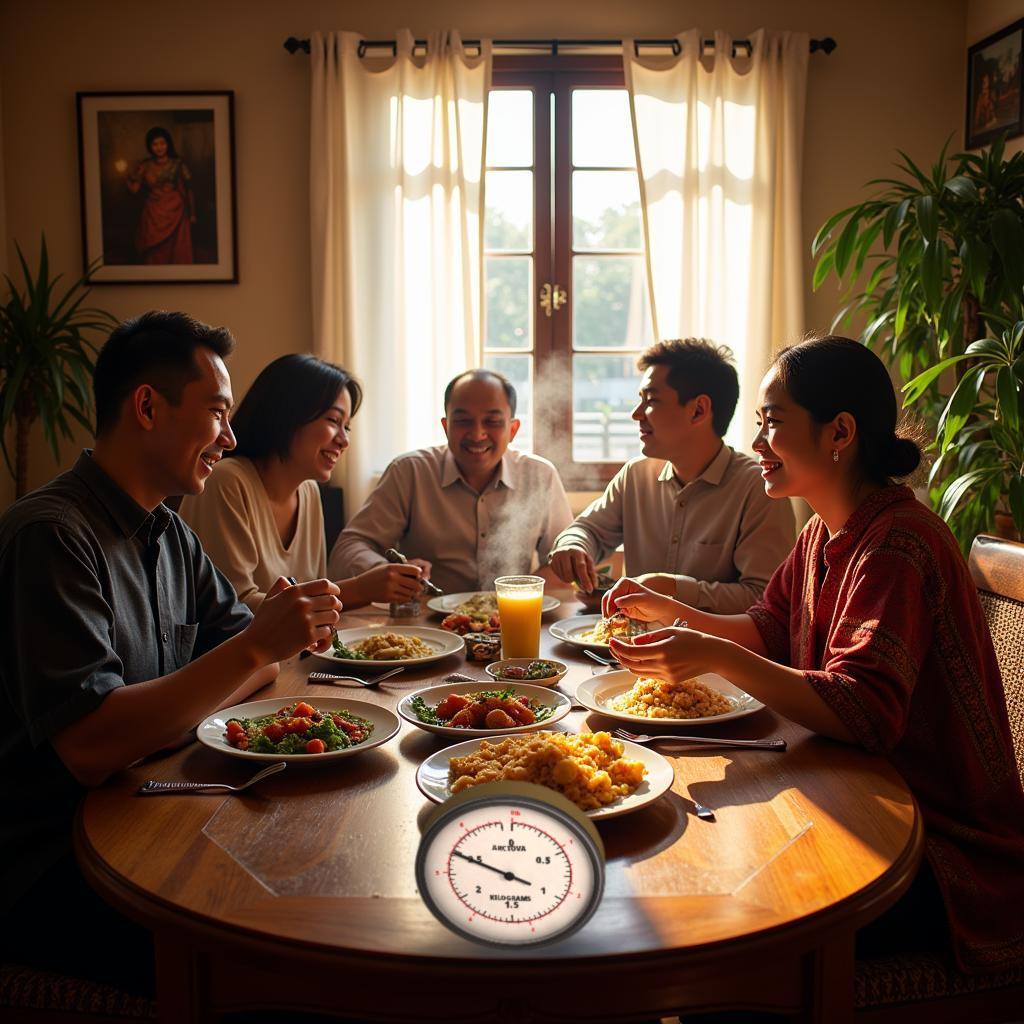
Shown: 2.5 kg
